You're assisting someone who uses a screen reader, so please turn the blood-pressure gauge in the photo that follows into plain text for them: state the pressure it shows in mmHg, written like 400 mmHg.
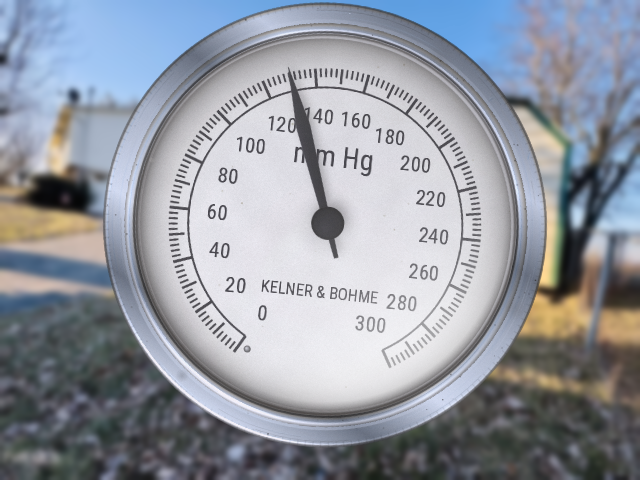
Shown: 130 mmHg
